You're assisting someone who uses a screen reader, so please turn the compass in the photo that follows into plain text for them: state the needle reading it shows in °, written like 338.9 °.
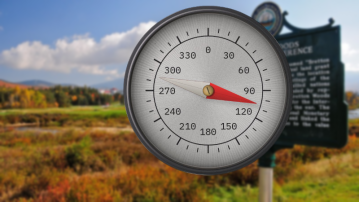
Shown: 105 °
